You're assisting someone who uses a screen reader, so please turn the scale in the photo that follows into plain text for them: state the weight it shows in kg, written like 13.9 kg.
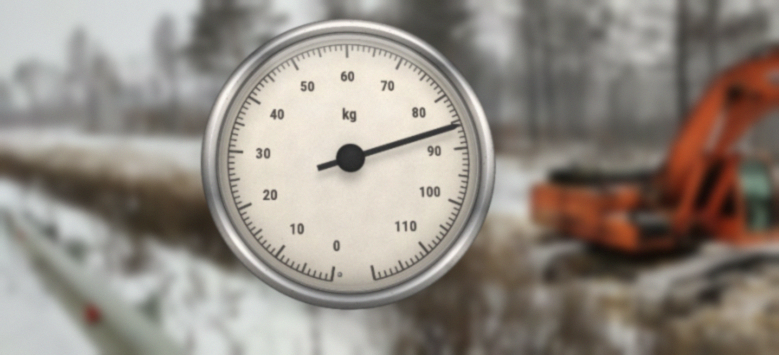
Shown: 86 kg
